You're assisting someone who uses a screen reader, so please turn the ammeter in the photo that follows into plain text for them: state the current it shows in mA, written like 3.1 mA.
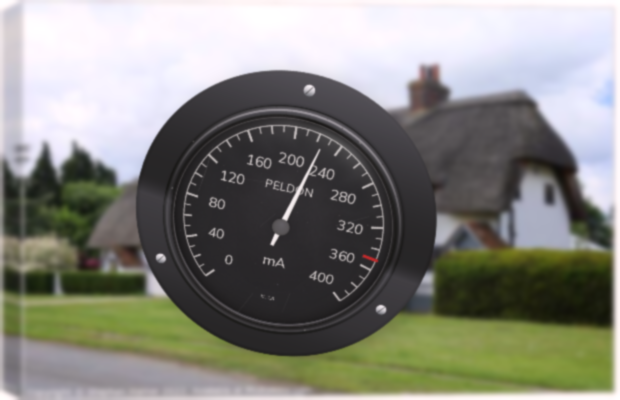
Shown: 225 mA
